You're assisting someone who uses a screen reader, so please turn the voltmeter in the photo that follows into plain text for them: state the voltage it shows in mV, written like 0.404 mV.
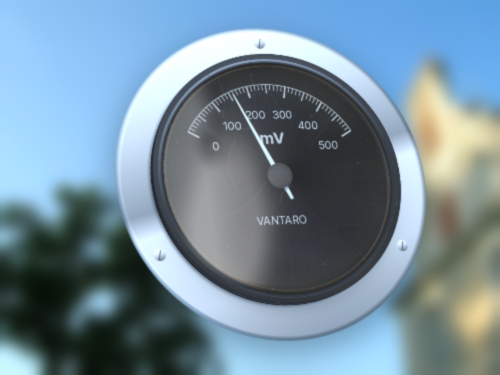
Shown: 150 mV
